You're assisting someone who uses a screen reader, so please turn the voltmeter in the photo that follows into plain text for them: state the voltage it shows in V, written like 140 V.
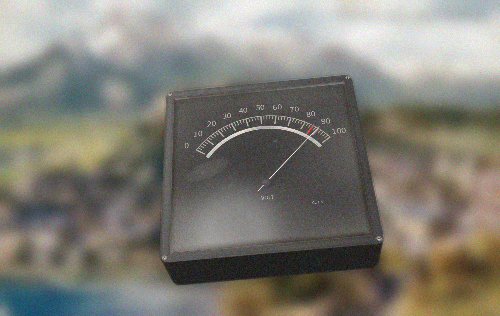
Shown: 90 V
